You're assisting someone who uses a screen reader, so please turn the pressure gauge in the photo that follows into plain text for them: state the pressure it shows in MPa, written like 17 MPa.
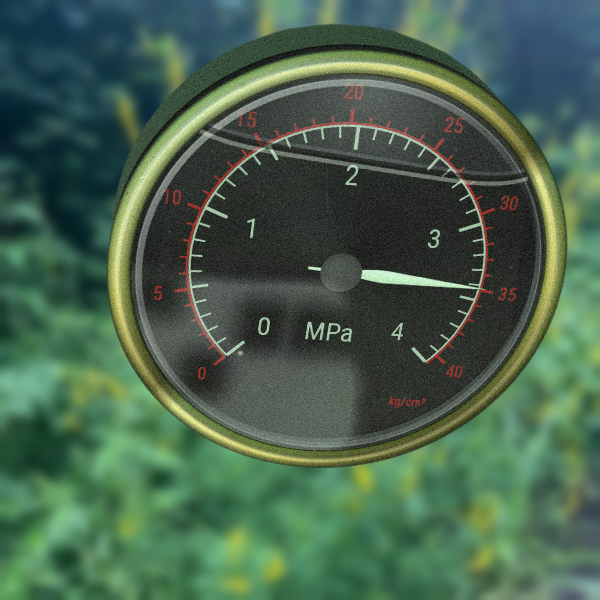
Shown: 3.4 MPa
